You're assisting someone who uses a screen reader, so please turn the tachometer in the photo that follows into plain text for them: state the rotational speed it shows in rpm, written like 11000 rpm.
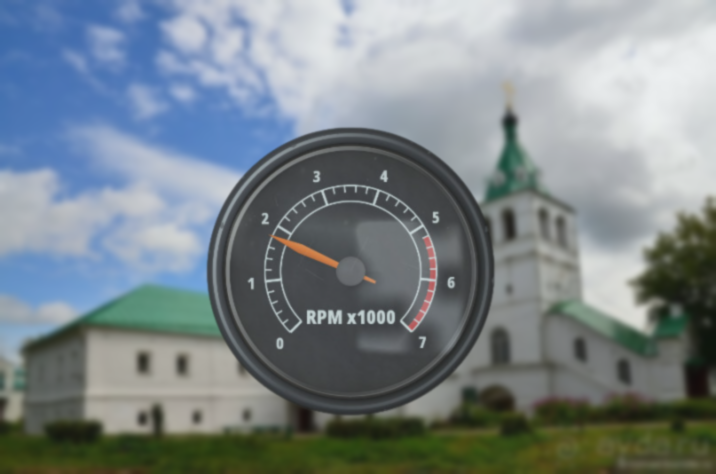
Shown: 1800 rpm
